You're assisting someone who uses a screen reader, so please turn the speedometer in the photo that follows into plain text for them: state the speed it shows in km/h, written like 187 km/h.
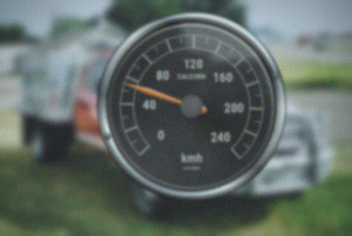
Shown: 55 km/h
